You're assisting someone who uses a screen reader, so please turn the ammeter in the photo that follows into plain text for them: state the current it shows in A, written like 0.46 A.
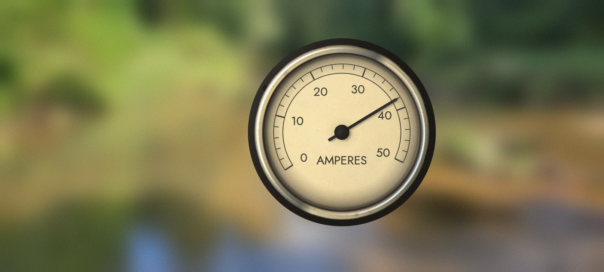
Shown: 38 A
